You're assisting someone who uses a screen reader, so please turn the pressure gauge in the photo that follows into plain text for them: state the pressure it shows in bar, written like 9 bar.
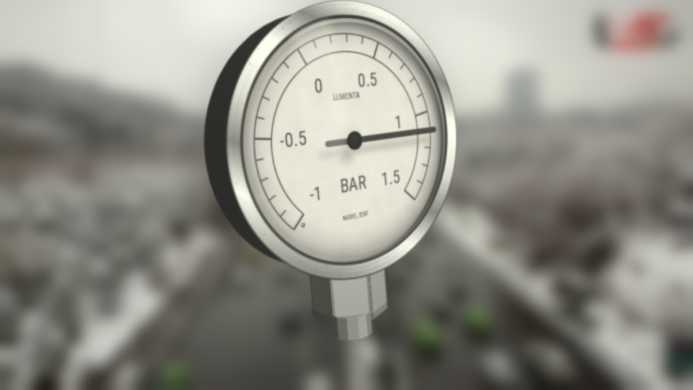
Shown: 1.1 bar
